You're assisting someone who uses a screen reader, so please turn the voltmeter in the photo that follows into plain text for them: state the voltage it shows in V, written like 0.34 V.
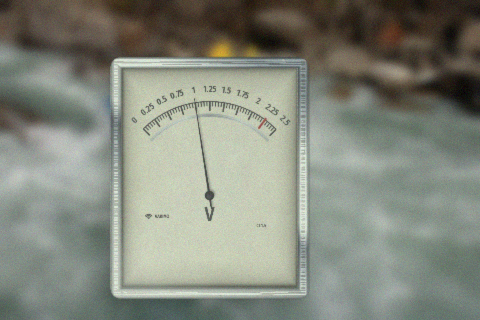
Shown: 1 V
